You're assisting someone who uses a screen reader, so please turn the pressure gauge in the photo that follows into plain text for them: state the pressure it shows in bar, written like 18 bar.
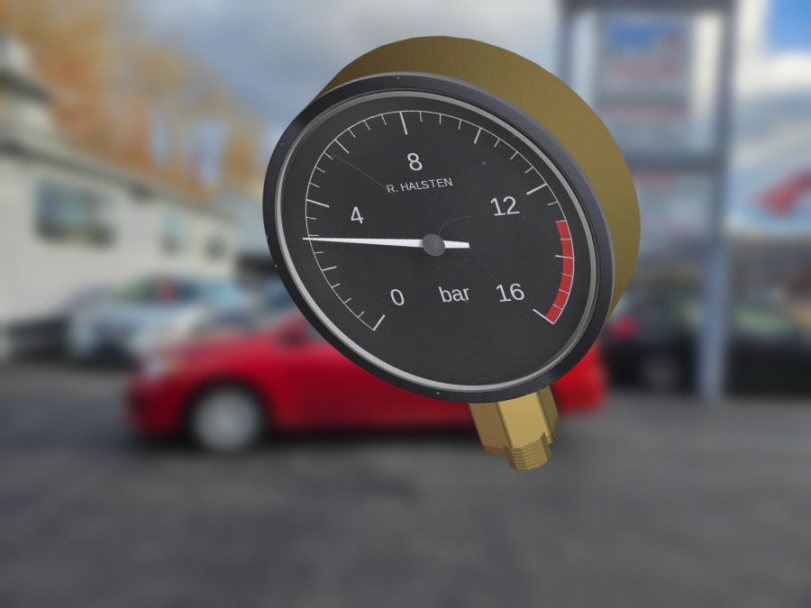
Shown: 3 bar
